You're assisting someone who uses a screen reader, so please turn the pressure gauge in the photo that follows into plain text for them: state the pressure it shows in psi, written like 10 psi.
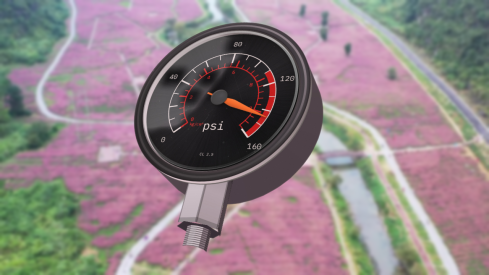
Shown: 145 psi
